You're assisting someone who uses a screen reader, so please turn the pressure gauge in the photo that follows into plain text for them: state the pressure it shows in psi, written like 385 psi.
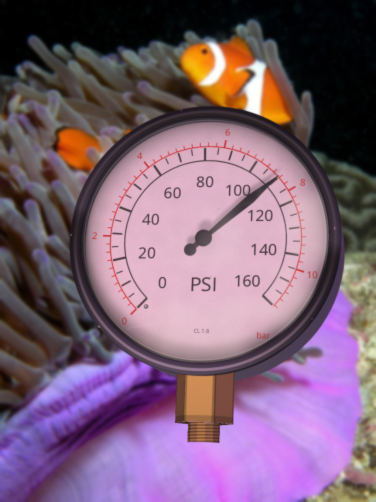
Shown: 110 psi
